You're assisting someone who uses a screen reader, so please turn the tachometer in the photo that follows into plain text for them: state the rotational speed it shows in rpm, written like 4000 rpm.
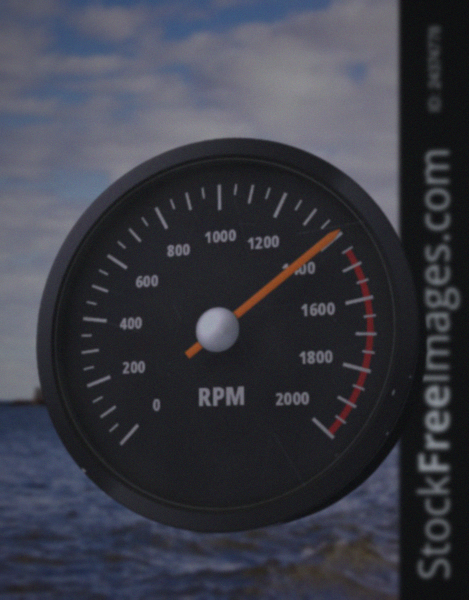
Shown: 1400 rpm
